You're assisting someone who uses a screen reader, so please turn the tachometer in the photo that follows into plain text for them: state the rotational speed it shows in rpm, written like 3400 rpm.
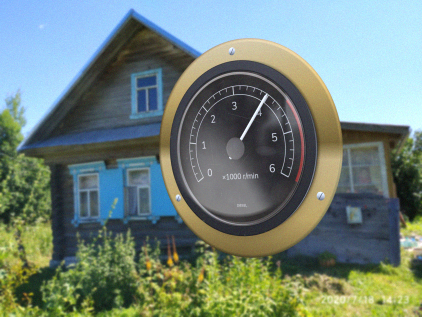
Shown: 4000 rpm
